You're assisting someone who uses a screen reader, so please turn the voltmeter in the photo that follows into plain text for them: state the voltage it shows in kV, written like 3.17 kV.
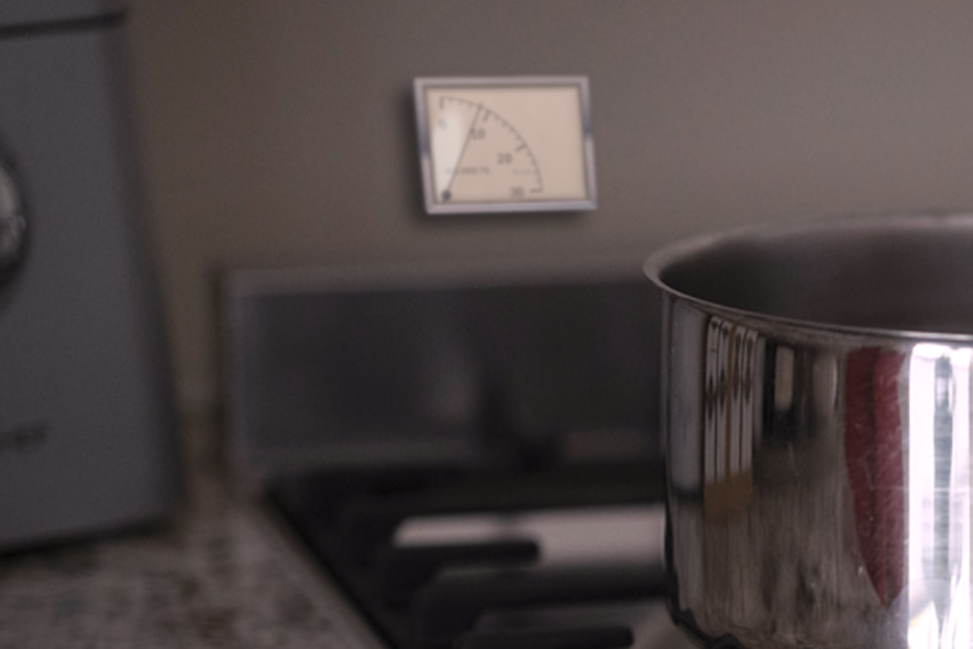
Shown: 8 kV
